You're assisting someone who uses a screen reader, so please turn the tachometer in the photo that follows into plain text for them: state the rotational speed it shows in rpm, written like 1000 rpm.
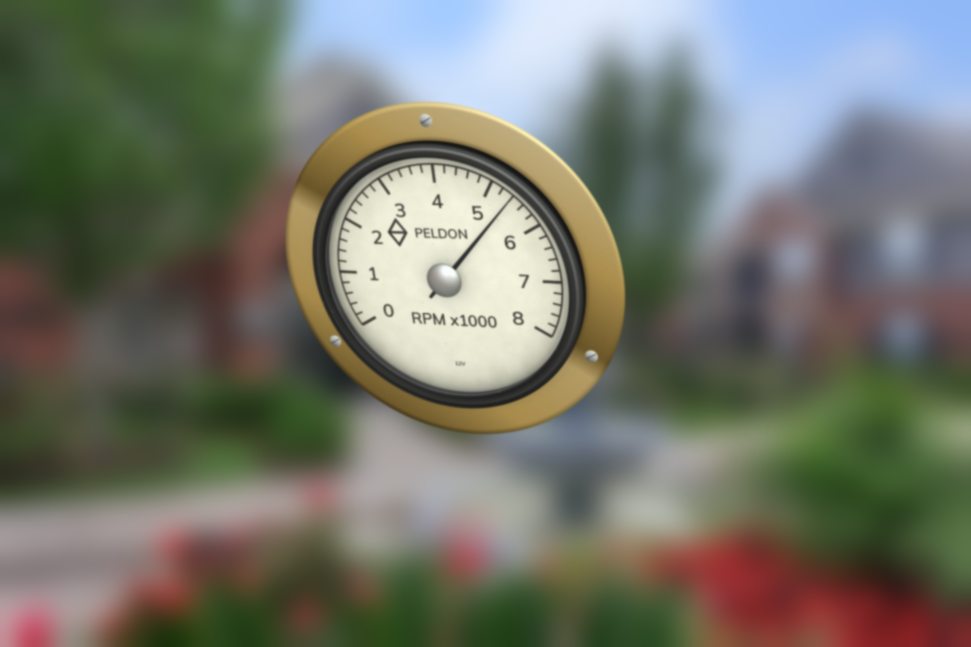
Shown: 5400 rpm
